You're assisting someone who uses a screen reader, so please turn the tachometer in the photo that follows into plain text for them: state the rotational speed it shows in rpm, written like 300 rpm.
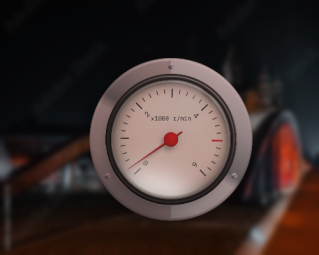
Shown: 200 rpm
